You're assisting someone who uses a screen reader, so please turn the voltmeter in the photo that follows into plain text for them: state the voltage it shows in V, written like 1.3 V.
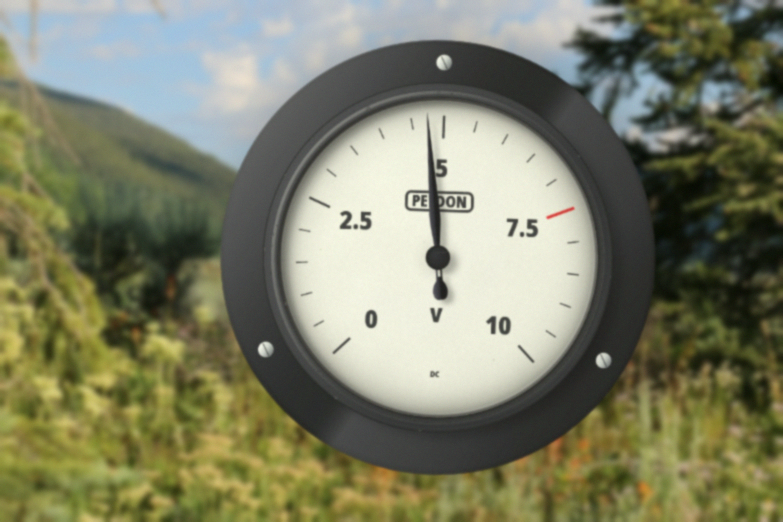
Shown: 4.75 V
